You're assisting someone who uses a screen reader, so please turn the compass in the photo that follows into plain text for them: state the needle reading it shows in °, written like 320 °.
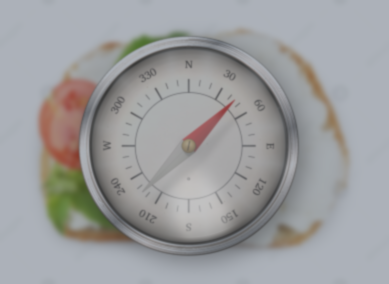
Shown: 45 °
